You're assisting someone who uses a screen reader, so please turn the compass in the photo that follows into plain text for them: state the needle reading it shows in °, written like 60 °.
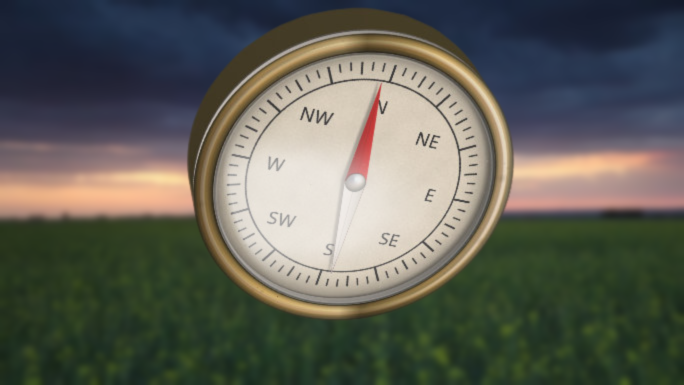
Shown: 355 °
